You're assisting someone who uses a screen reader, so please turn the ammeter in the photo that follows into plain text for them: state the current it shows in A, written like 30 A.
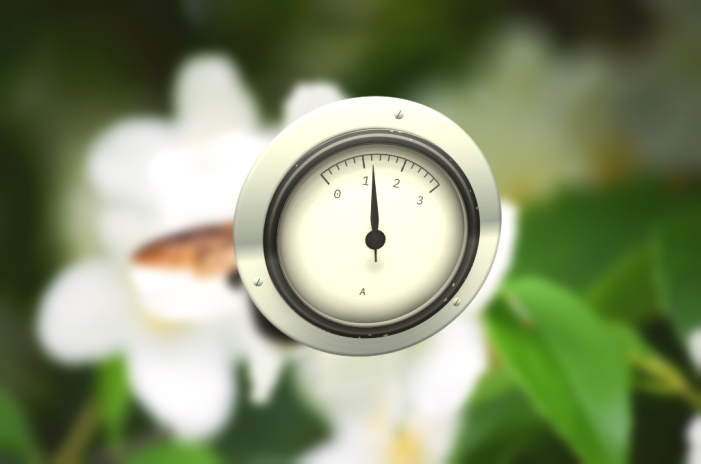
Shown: 1.2 A
